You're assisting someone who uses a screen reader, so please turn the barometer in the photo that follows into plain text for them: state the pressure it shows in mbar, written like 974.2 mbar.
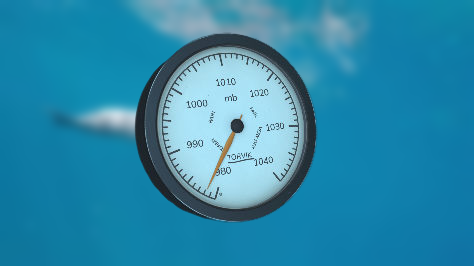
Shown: 982 mbar
